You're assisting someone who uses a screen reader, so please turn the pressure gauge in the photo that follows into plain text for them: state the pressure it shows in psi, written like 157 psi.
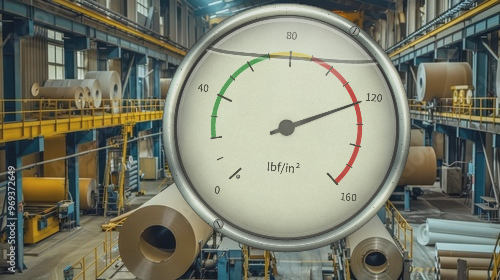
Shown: 120 psi
